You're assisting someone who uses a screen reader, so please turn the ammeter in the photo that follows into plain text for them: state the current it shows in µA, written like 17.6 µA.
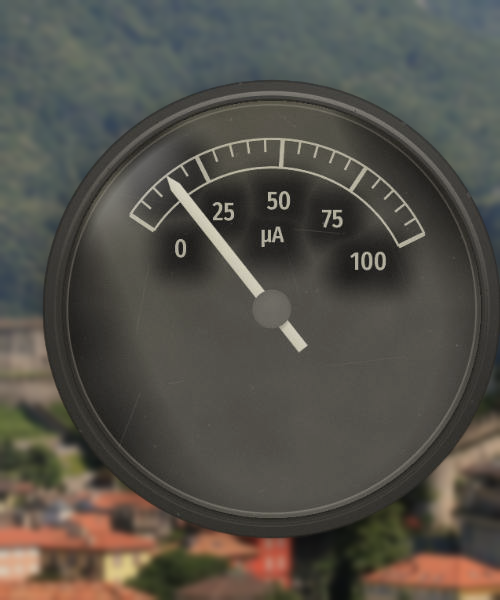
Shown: 15 µA
